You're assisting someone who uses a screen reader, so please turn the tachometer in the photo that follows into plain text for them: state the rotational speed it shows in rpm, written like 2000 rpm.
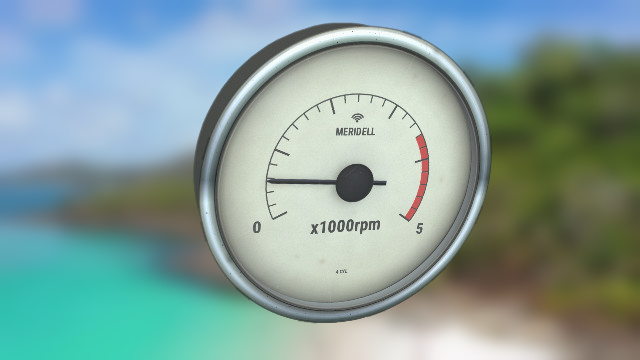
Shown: 600 rpm
